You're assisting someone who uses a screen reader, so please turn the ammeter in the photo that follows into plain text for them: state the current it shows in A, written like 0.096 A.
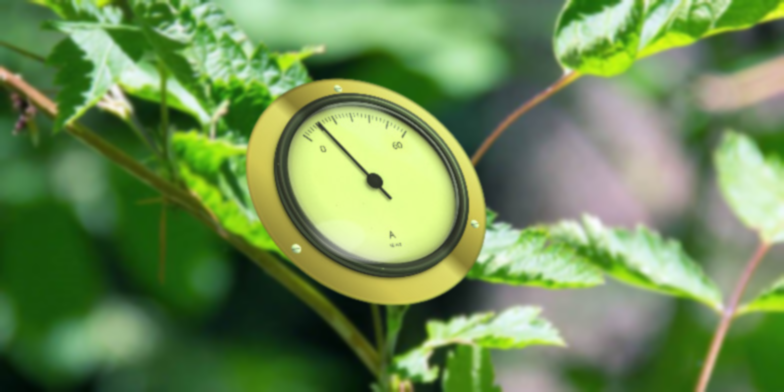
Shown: 10 A
